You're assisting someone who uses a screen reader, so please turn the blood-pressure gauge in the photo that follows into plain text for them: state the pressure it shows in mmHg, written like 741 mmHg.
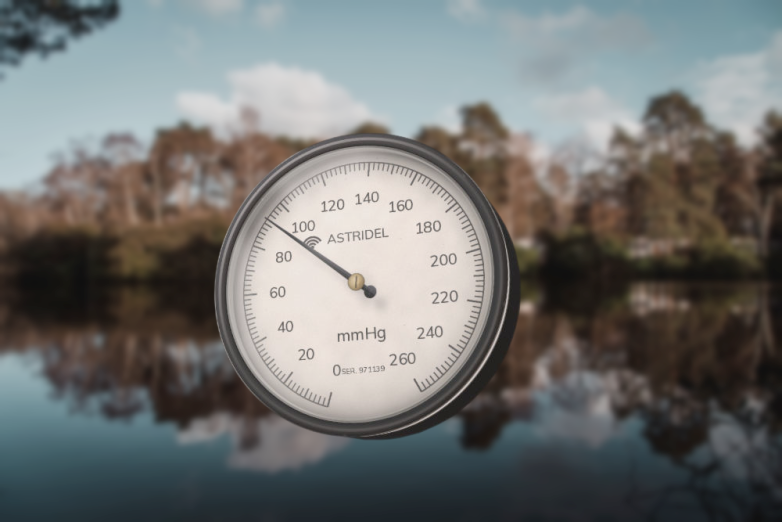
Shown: 92 mmHg
